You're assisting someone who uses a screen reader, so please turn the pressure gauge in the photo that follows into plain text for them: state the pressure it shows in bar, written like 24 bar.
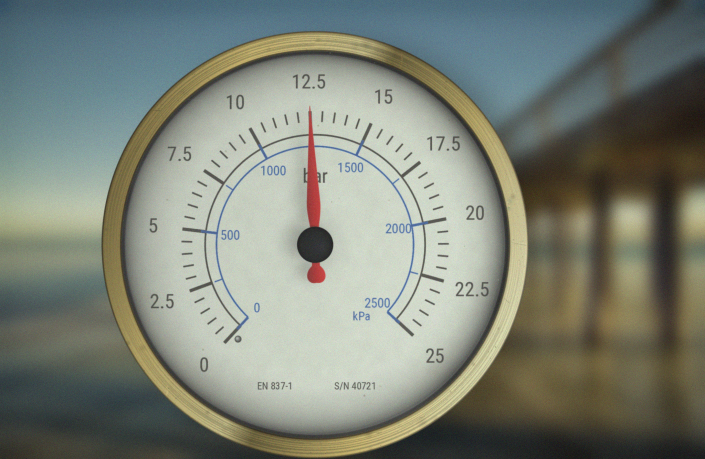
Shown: 12.5 bar
